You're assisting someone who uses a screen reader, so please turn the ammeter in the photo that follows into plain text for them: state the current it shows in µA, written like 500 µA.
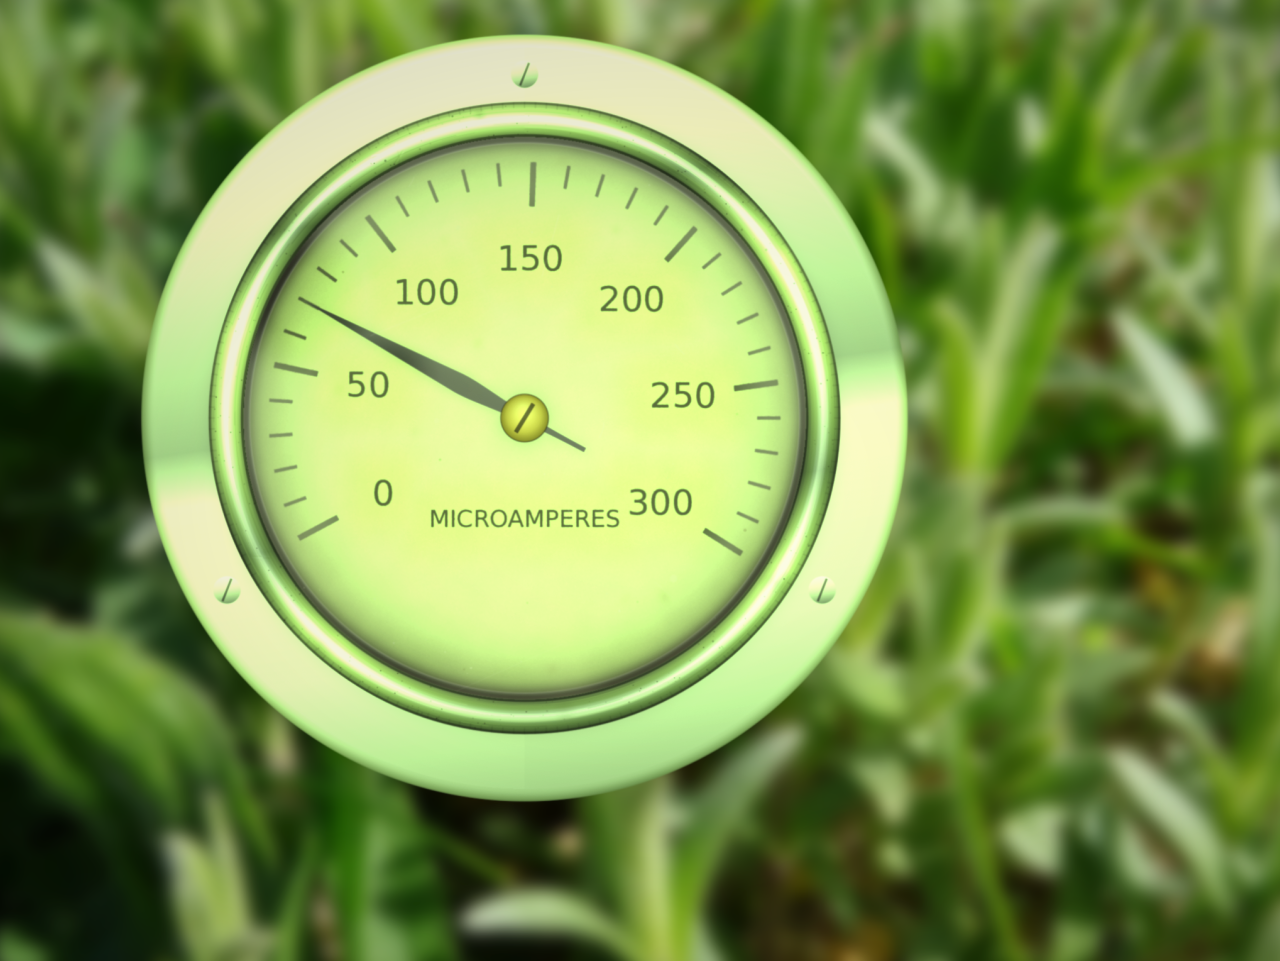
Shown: 70 µA
